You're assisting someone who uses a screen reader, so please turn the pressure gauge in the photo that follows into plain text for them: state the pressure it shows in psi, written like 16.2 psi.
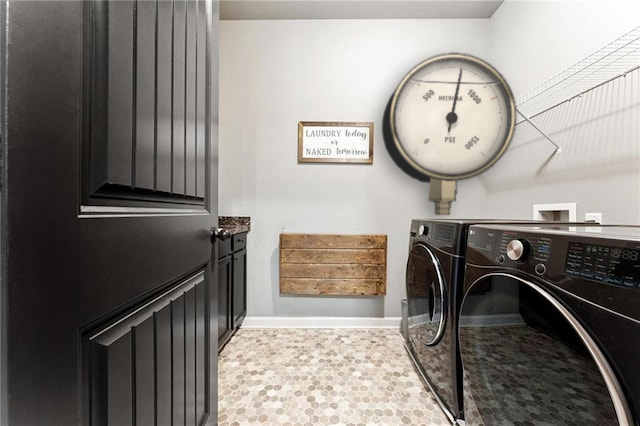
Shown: 800 psi
